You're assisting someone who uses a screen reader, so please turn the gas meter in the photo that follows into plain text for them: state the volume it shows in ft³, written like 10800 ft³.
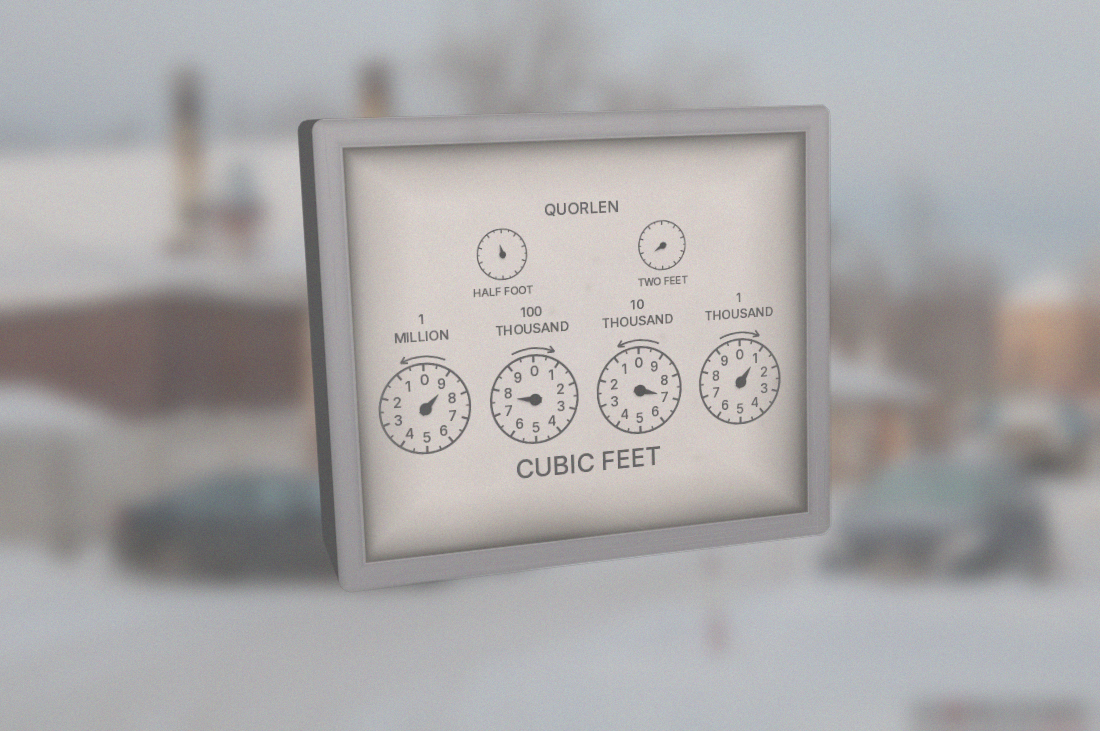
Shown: 877100 ft³
